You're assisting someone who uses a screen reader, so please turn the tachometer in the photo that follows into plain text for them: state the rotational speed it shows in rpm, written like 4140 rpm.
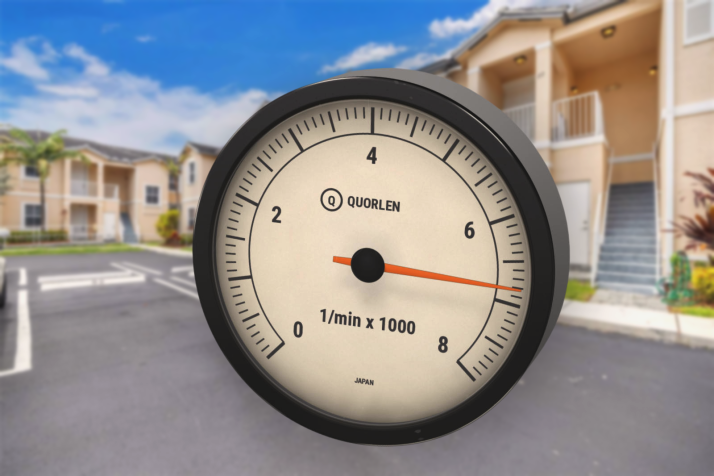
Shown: 6800 rpm
